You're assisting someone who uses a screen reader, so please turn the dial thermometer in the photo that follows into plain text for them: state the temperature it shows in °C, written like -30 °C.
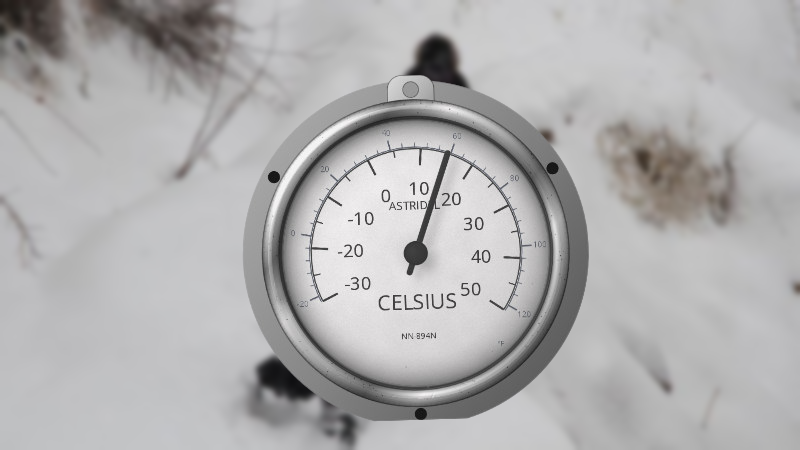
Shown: 15 °C
